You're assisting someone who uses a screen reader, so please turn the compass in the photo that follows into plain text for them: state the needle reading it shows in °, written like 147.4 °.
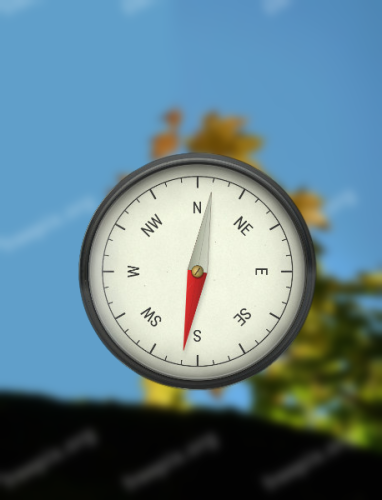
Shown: 190 °
